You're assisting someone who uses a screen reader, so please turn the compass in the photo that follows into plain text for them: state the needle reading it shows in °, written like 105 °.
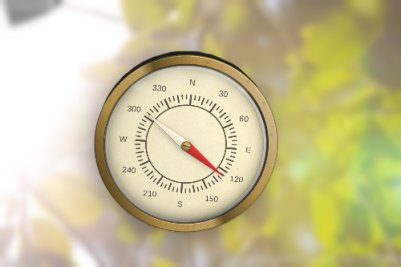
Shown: 125 °
